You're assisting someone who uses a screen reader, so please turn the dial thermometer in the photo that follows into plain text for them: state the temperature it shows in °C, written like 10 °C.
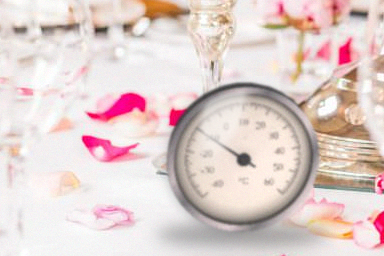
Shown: -10 °C
